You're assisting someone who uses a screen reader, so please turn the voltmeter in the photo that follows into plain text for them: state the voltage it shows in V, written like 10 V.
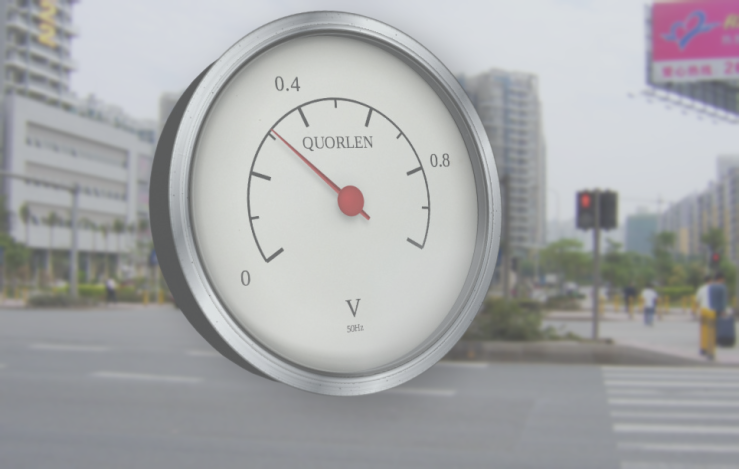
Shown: 0.3 V
